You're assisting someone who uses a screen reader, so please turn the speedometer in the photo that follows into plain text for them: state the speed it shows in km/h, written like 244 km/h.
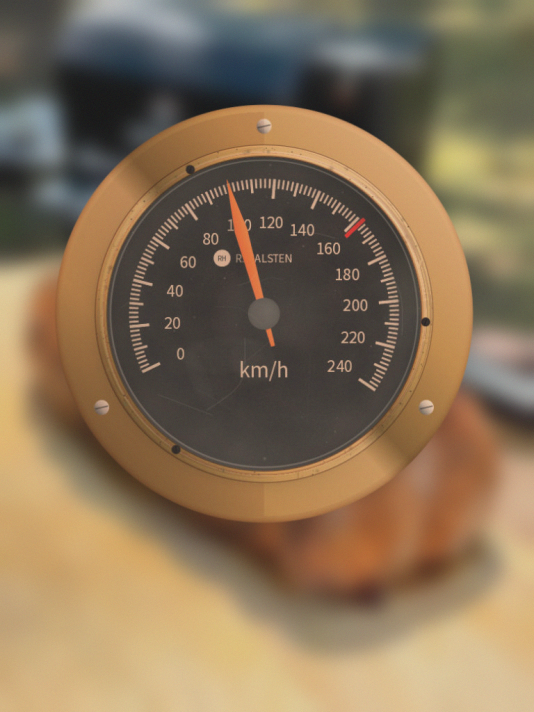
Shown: 100 km/h
